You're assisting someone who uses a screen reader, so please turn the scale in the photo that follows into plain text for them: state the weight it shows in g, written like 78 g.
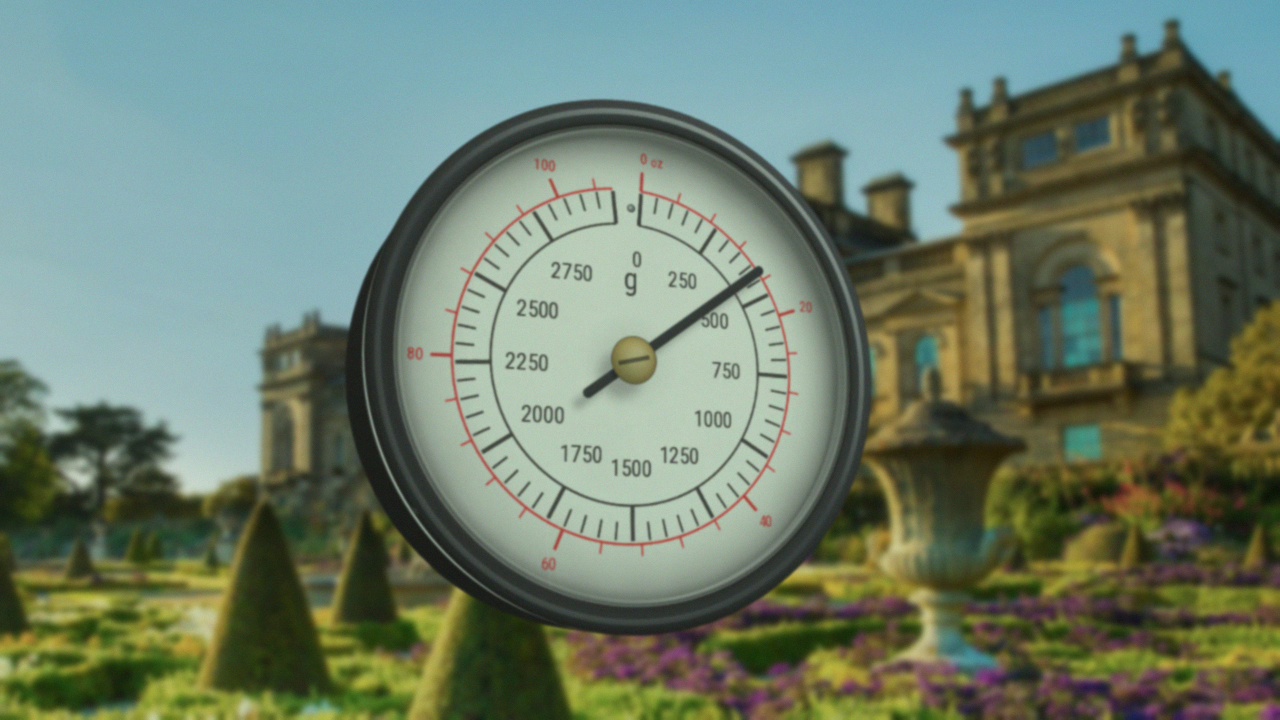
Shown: 425 g
